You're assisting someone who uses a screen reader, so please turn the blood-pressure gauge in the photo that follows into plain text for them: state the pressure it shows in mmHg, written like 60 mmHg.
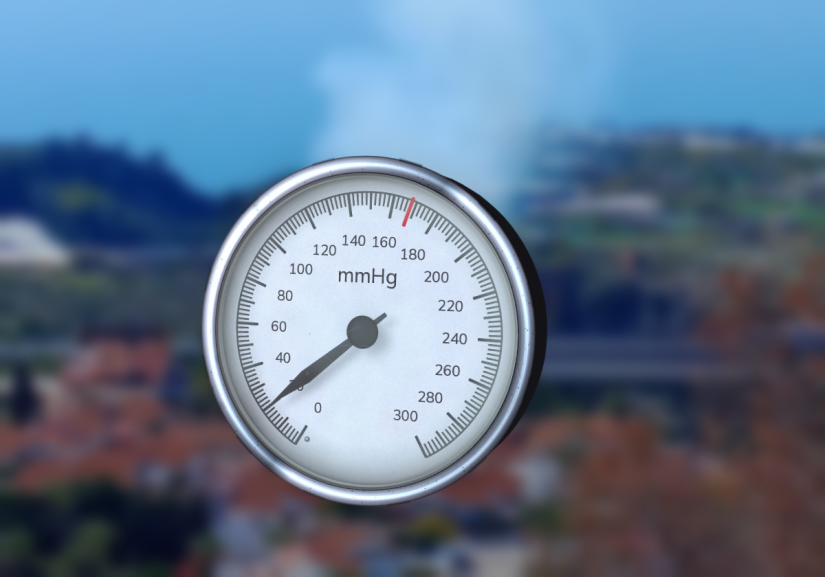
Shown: 20 mmHg
